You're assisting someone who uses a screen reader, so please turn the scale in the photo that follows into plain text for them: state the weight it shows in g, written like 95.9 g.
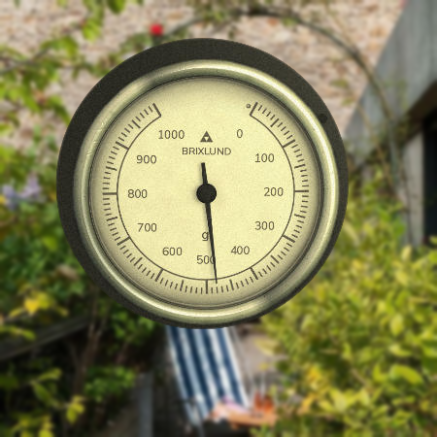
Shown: 480 g
